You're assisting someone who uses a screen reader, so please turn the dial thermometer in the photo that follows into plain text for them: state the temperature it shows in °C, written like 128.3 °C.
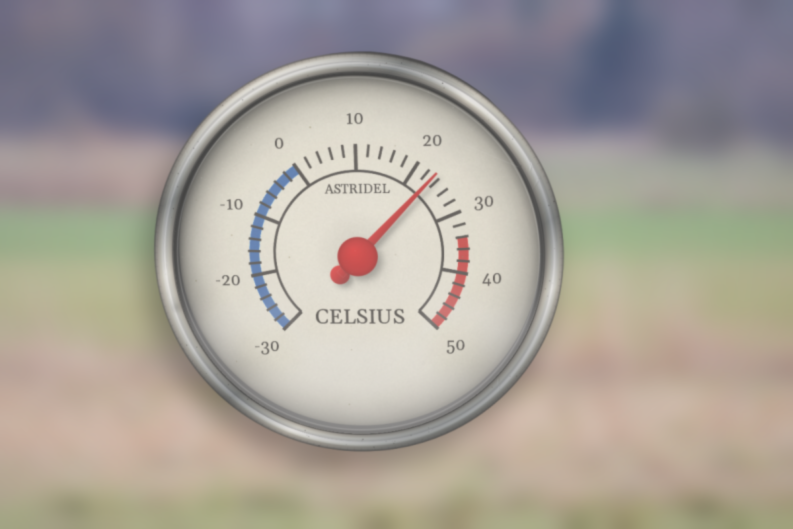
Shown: 23 °C
